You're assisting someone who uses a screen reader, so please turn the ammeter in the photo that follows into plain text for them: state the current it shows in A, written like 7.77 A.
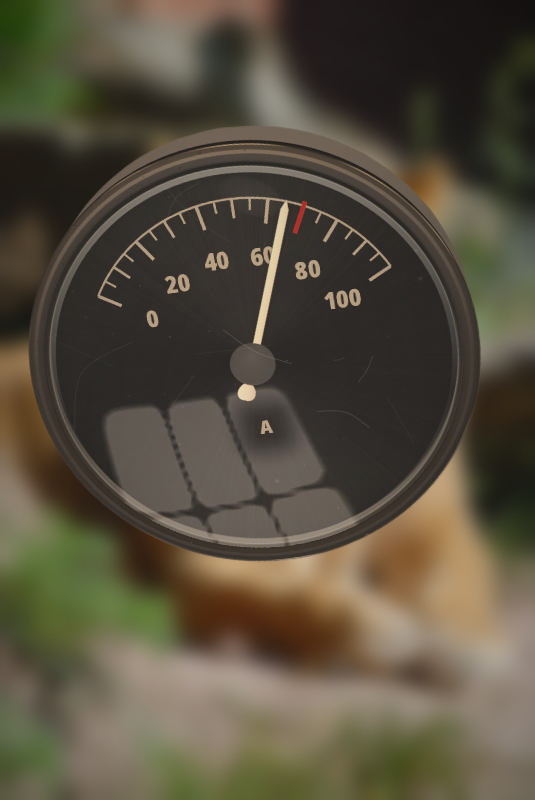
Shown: 65 A
